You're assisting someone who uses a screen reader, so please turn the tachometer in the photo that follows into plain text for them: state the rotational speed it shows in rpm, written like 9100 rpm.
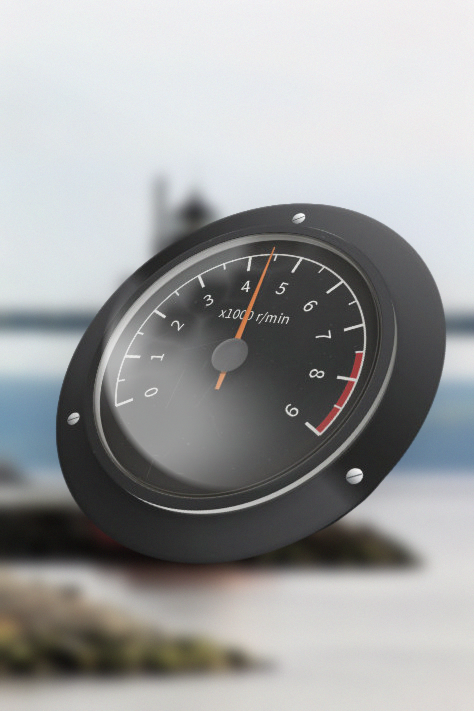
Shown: 4500 rpm
